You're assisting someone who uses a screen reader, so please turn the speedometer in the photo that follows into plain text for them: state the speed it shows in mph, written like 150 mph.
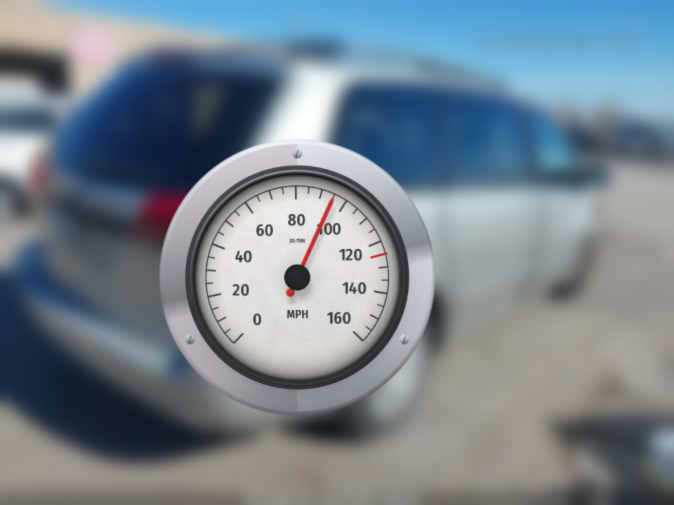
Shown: 95 mph
